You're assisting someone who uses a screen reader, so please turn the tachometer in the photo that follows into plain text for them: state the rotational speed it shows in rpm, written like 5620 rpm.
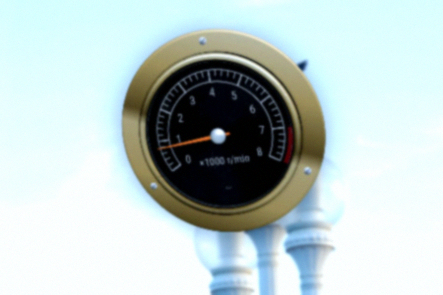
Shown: 800 rpm
